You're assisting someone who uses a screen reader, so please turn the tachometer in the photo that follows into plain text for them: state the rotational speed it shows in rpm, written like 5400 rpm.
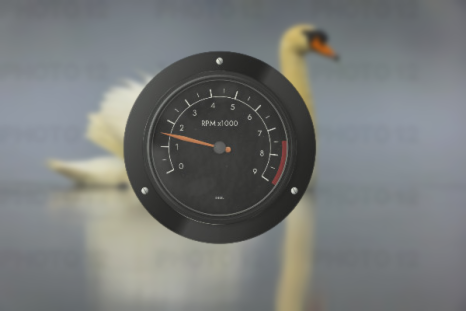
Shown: 1500 rpm
